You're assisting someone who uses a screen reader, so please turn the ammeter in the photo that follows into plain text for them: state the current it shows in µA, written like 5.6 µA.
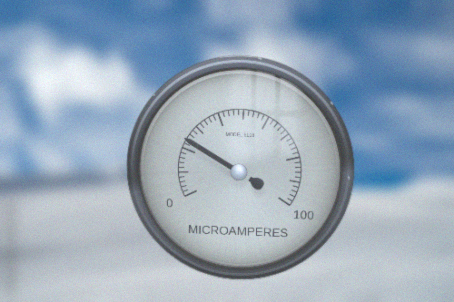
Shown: 24 µA
